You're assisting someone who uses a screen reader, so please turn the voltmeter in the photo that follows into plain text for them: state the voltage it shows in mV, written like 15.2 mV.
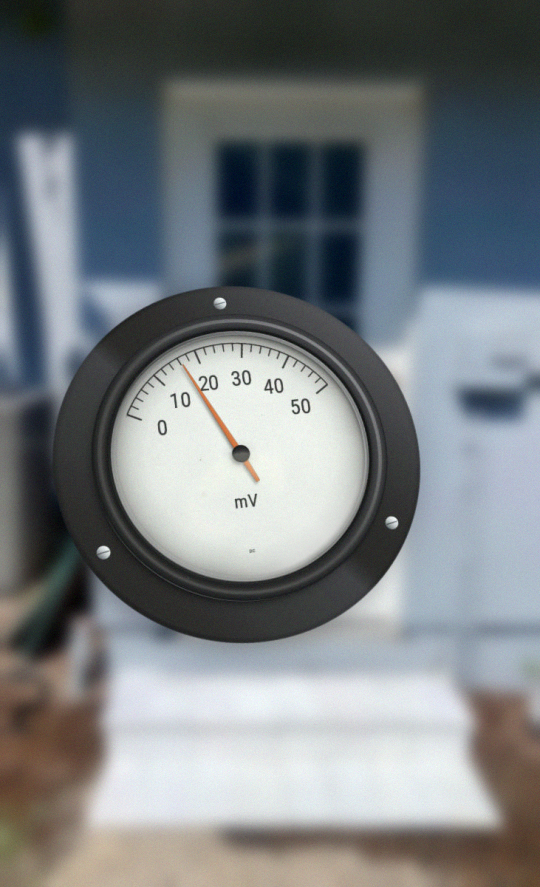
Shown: 16 mV
